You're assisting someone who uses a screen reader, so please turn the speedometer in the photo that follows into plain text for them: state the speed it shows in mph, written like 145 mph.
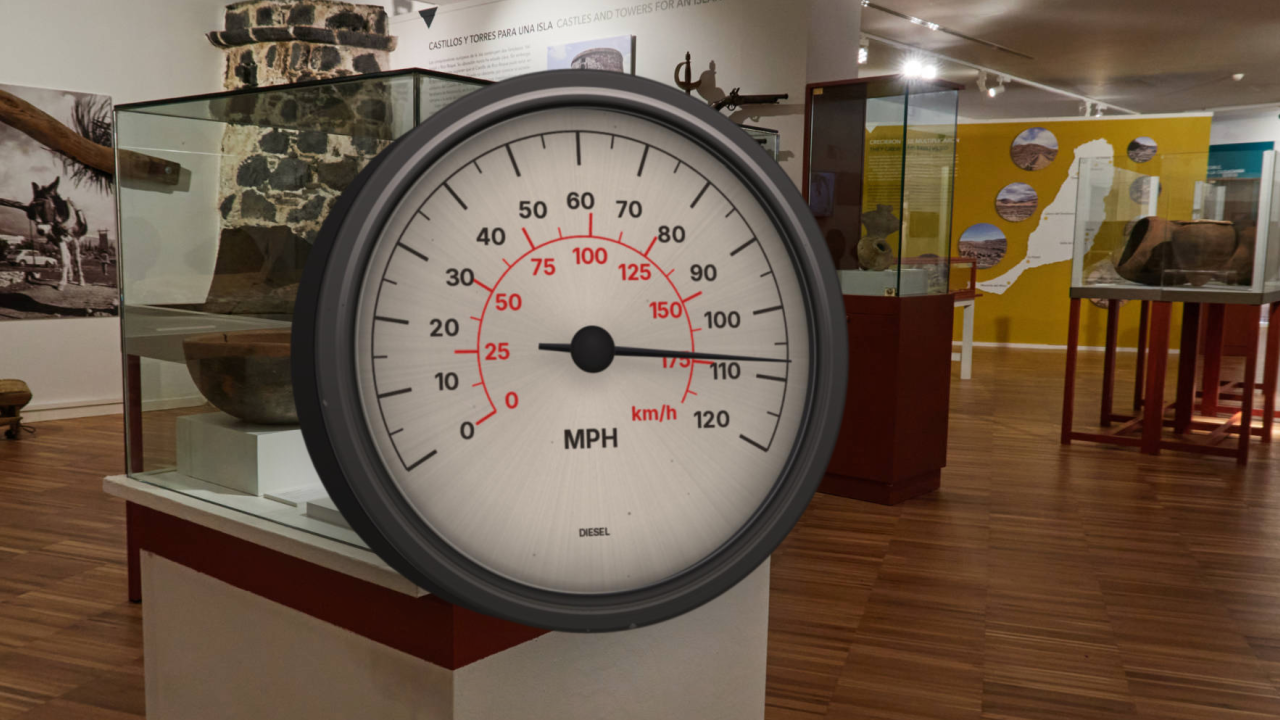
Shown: 107.5 mph
